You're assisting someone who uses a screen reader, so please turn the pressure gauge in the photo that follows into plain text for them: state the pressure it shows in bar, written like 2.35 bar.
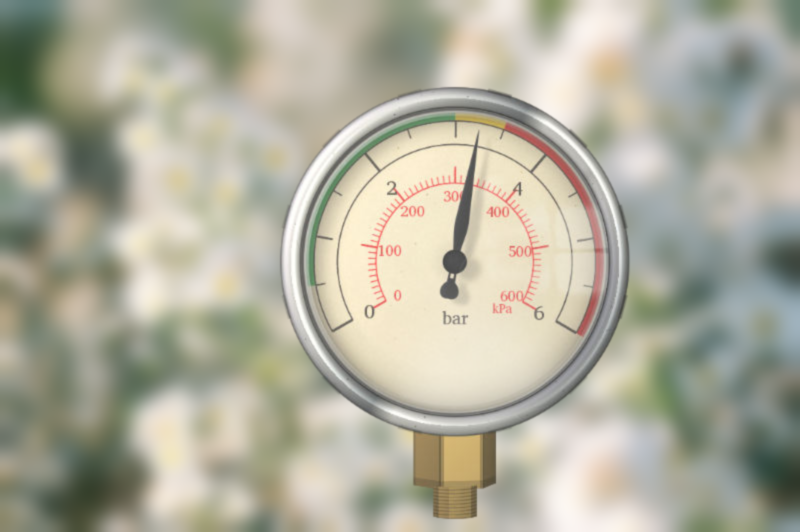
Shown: 3.25 bar
